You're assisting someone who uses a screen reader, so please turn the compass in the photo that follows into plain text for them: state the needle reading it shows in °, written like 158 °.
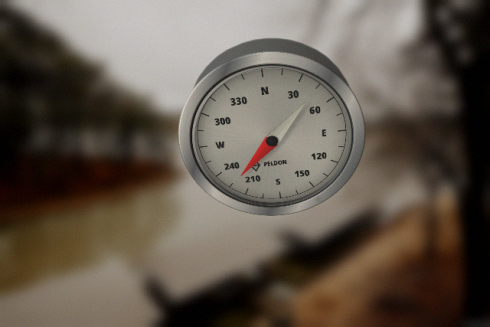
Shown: 225 °
